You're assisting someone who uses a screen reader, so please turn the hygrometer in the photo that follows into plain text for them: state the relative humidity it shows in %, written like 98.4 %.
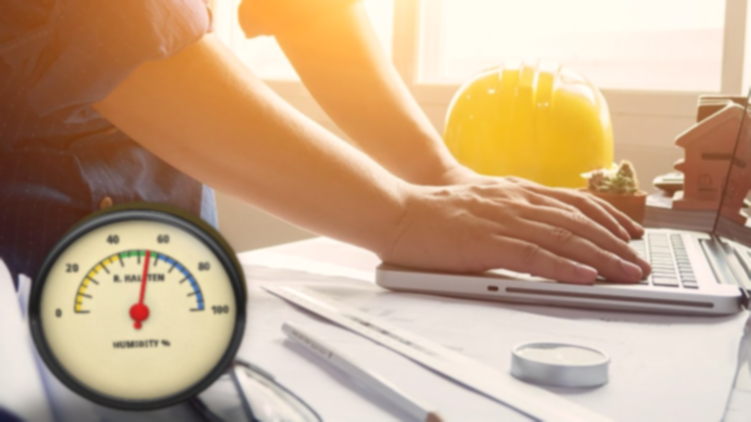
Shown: 55 %
